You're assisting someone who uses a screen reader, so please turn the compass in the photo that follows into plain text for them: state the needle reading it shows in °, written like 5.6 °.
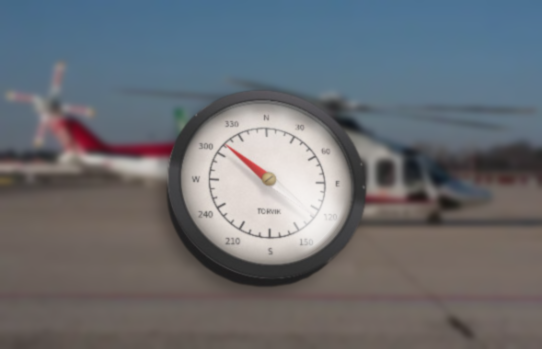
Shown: 310 °
